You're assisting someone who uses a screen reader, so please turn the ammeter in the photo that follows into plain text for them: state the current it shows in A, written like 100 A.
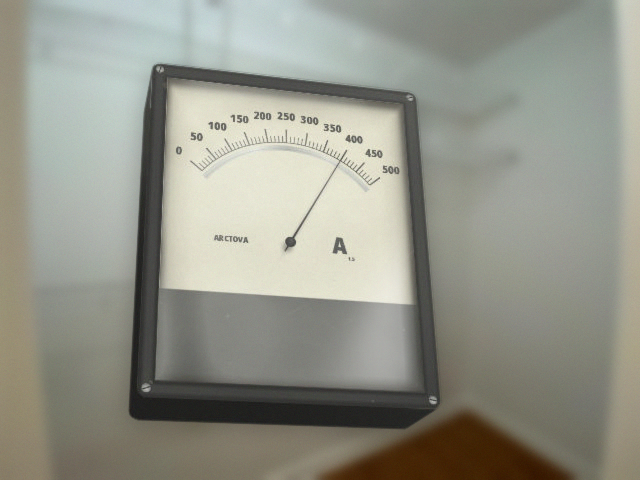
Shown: 400 A
